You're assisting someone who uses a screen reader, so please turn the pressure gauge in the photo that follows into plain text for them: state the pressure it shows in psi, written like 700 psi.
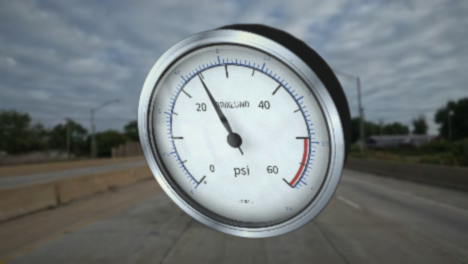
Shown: 25 psi
